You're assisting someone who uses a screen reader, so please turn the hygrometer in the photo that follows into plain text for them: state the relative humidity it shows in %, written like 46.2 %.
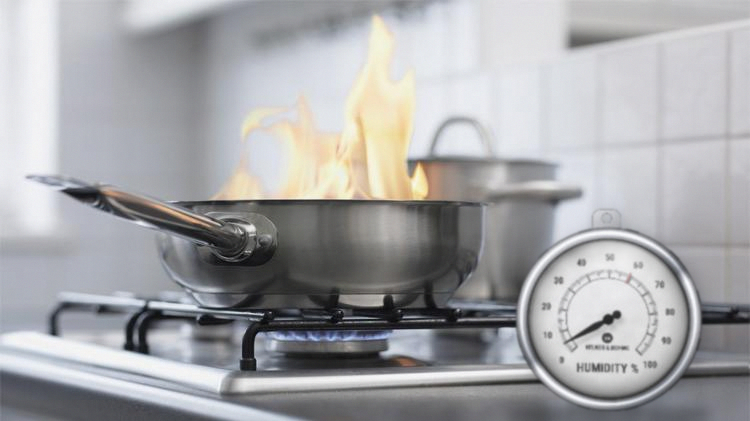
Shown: 5 %
